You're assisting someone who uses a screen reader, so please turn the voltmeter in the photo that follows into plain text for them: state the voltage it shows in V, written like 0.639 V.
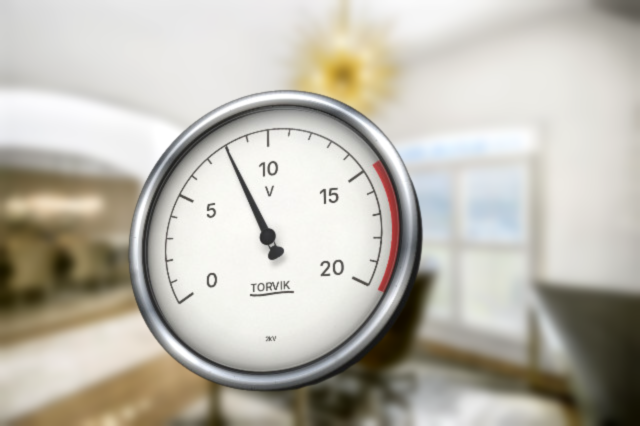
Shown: 8 V
